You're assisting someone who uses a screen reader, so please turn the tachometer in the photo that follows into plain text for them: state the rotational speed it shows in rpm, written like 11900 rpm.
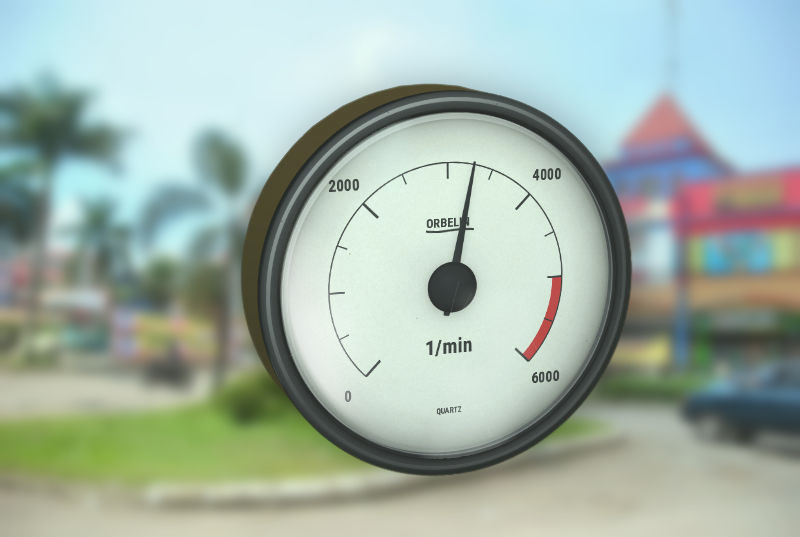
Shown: 3250 rpm
